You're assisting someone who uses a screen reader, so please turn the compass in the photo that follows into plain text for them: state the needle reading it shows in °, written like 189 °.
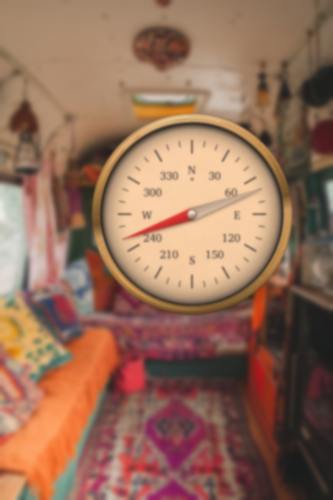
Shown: 250 °
